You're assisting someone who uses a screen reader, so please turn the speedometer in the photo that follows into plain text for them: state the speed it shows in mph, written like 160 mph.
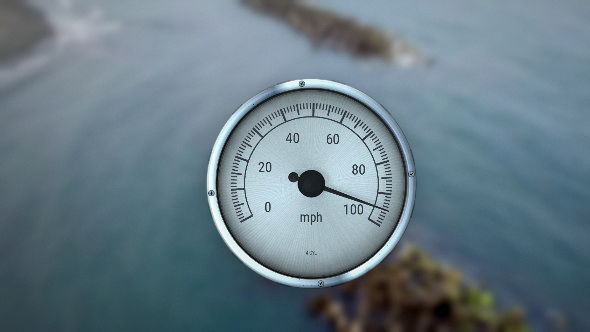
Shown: 95 mph
